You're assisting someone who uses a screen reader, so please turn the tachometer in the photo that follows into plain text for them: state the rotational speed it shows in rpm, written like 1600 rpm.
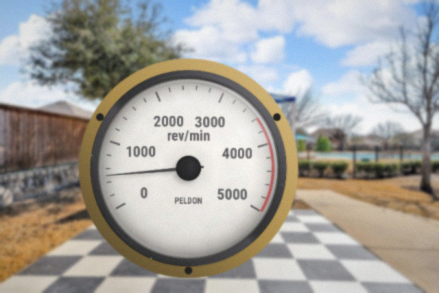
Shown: 500 rpm
